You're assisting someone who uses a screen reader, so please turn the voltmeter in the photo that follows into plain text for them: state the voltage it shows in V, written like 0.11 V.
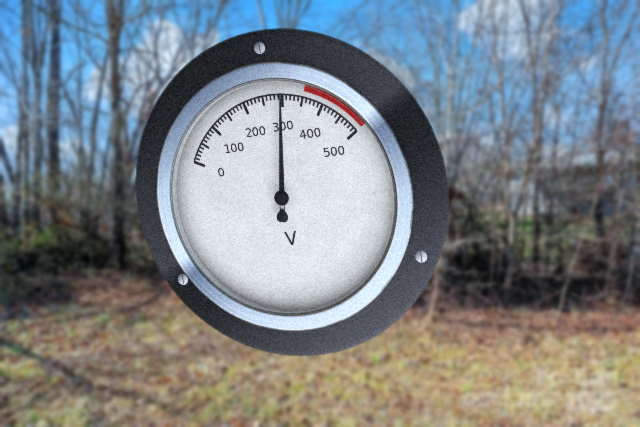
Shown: 300 V
